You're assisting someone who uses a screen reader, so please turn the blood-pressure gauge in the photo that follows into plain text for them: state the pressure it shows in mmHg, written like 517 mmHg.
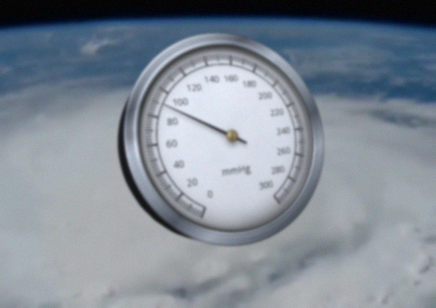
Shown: 90 mmHg
